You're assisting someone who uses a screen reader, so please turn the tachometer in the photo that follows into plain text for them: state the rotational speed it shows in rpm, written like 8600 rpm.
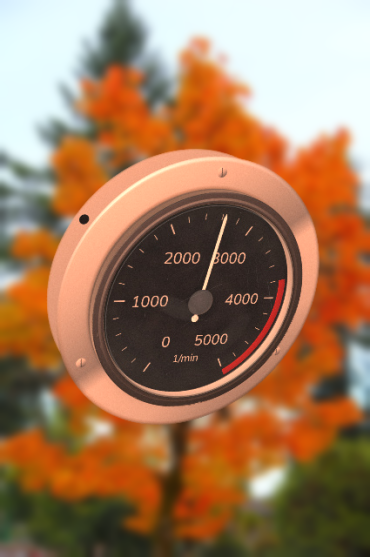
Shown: 2600 rpm
